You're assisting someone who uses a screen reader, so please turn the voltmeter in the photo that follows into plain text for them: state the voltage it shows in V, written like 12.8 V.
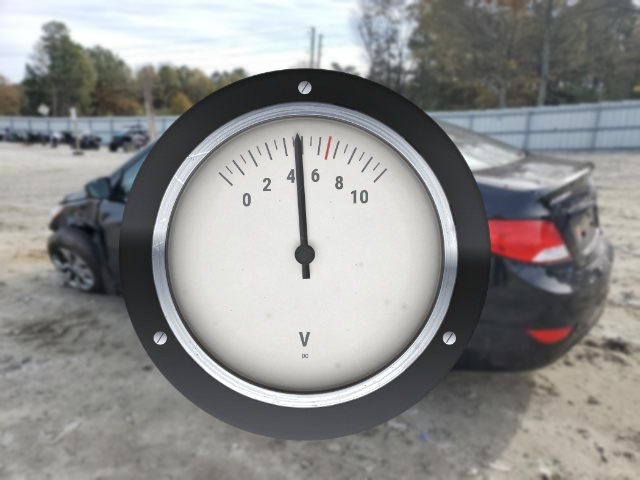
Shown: 4.75 V
